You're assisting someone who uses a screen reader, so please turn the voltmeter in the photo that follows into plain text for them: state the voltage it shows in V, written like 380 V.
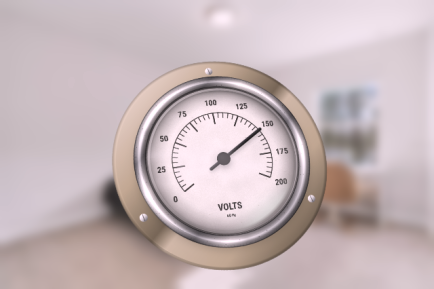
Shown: 150 V
